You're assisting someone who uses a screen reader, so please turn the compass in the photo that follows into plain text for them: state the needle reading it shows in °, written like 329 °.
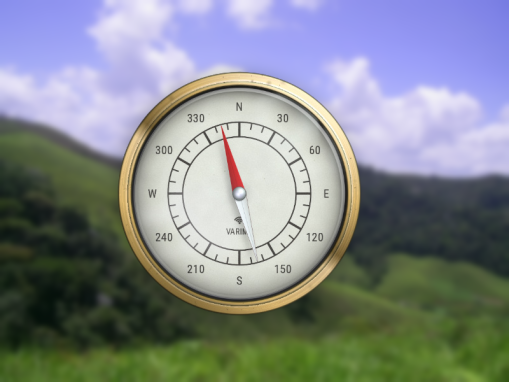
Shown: 345 °
